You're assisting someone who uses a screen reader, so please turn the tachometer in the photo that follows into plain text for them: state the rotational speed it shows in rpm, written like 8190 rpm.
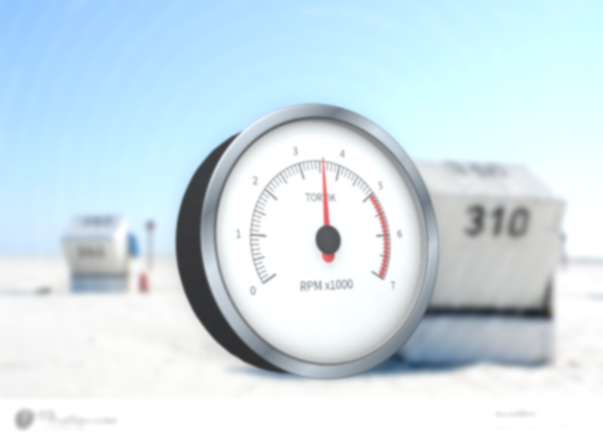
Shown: 3500 rpm
